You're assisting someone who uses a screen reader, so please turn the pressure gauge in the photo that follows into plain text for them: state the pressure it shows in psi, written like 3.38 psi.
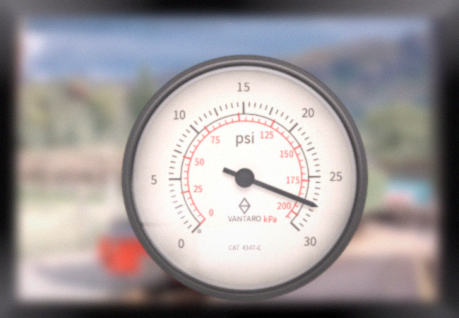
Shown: 27.5 psi
